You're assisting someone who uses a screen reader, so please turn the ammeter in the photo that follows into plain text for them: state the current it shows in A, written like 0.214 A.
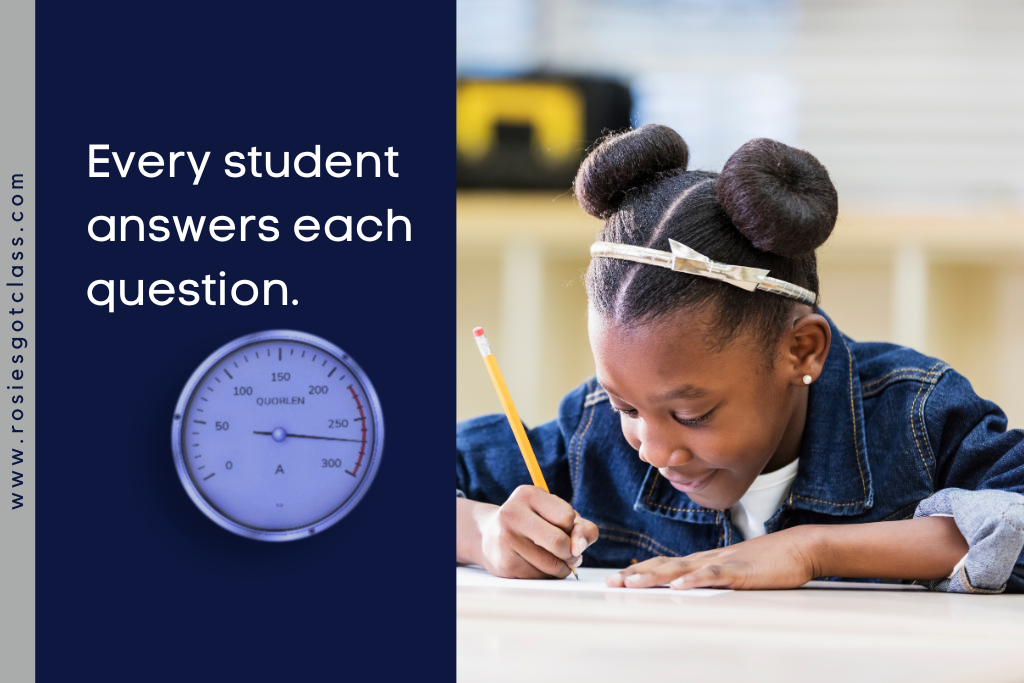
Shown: 270 A
